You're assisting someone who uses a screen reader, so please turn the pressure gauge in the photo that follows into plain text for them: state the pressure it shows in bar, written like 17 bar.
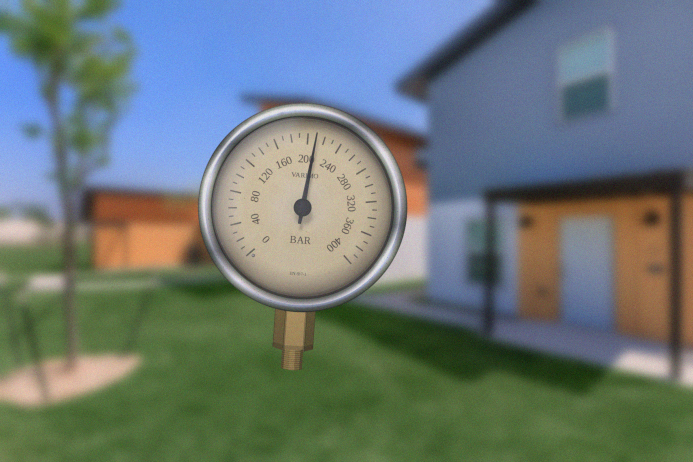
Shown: 210 bar
